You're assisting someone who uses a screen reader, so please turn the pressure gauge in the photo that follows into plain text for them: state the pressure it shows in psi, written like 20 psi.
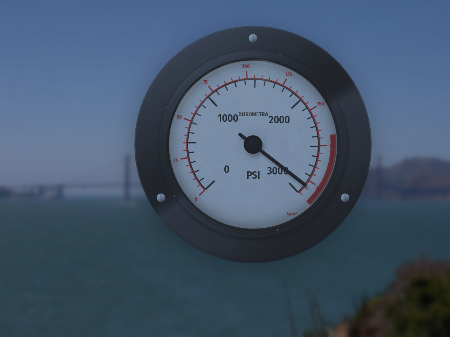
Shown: 2900 psi
